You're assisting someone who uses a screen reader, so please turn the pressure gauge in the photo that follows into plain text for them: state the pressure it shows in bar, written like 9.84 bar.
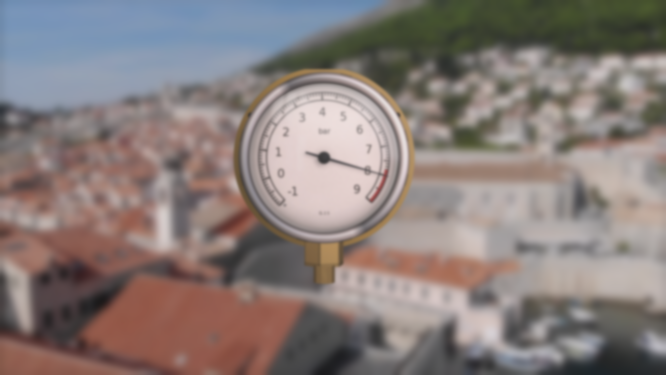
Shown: 8 bar
